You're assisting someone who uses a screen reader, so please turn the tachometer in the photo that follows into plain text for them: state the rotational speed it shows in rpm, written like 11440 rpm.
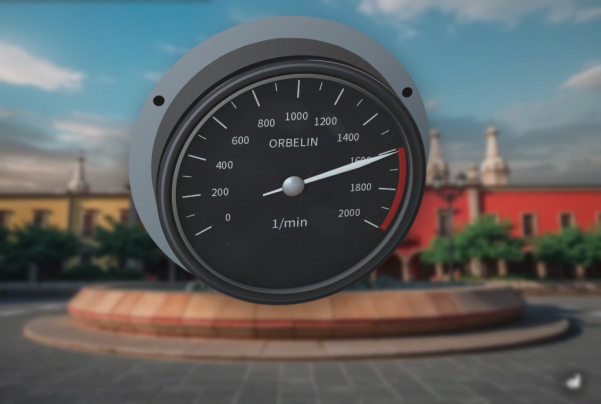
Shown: 1600 rpm
